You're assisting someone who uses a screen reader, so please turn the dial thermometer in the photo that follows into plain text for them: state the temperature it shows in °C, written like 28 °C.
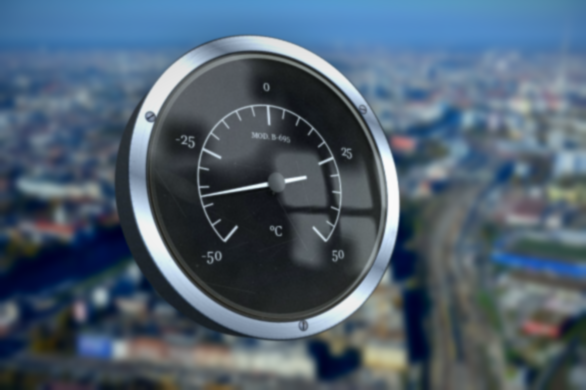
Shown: -37.5 °C
